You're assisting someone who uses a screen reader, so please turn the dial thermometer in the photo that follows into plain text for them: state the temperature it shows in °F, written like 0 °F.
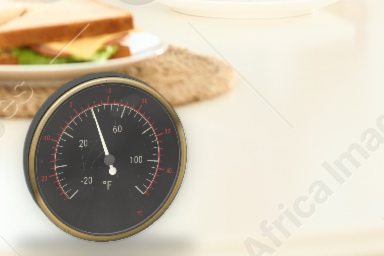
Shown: 40 °F
